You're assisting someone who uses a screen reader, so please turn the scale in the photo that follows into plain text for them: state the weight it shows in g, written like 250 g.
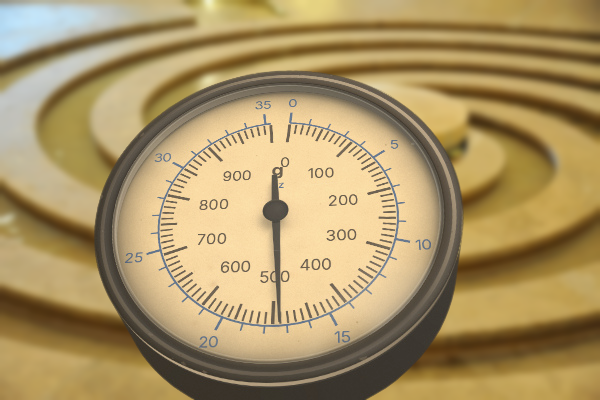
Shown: 490 g
